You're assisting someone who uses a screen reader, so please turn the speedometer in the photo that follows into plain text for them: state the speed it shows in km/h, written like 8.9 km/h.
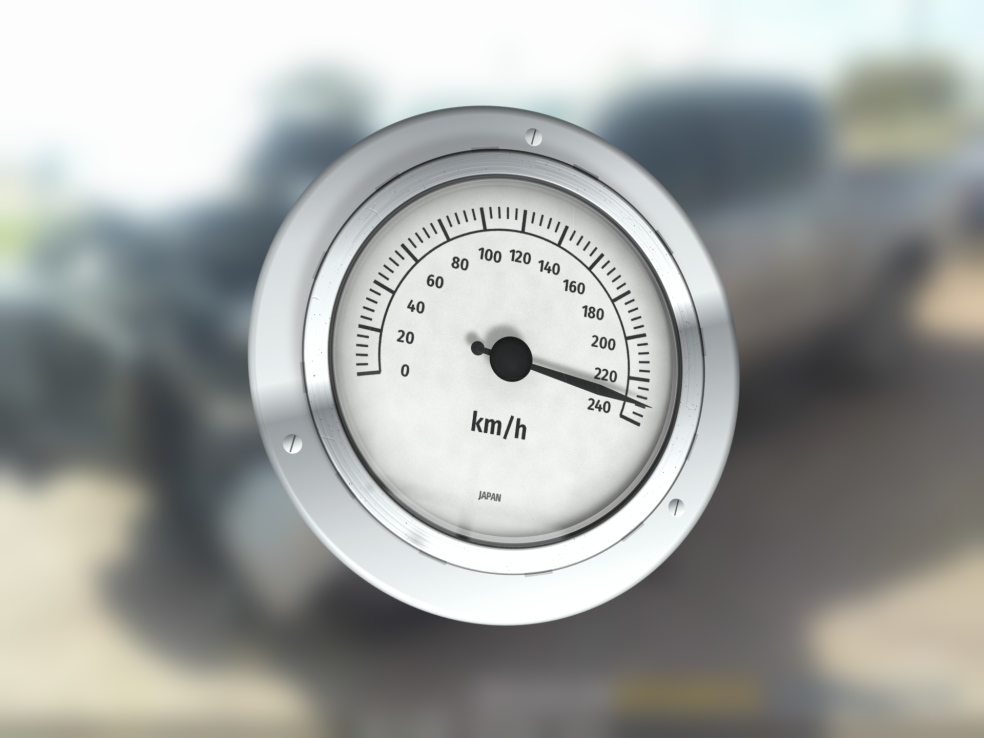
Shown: 232 km/h
